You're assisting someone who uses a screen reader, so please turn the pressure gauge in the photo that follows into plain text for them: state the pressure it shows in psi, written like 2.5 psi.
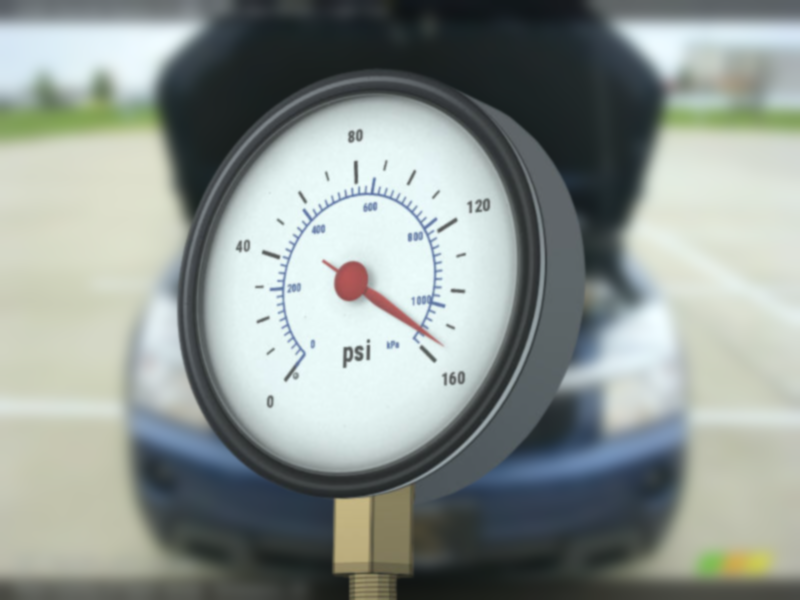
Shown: 155 psi
